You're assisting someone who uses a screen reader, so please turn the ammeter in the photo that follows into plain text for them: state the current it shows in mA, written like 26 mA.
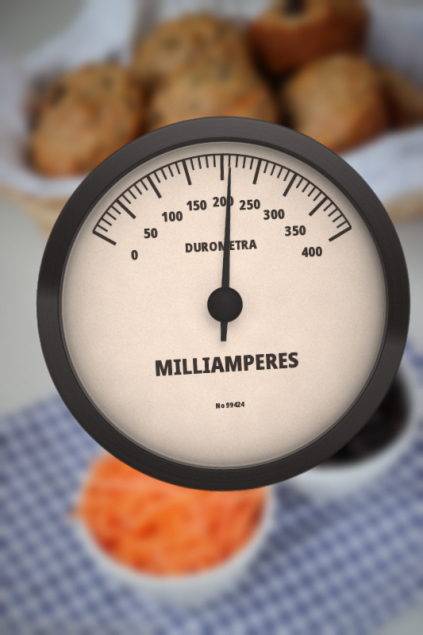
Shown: 210 mA
